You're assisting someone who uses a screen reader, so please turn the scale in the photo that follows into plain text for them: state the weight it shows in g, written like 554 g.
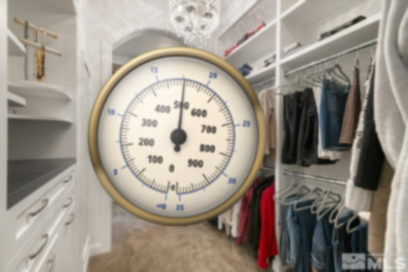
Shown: 500 g
